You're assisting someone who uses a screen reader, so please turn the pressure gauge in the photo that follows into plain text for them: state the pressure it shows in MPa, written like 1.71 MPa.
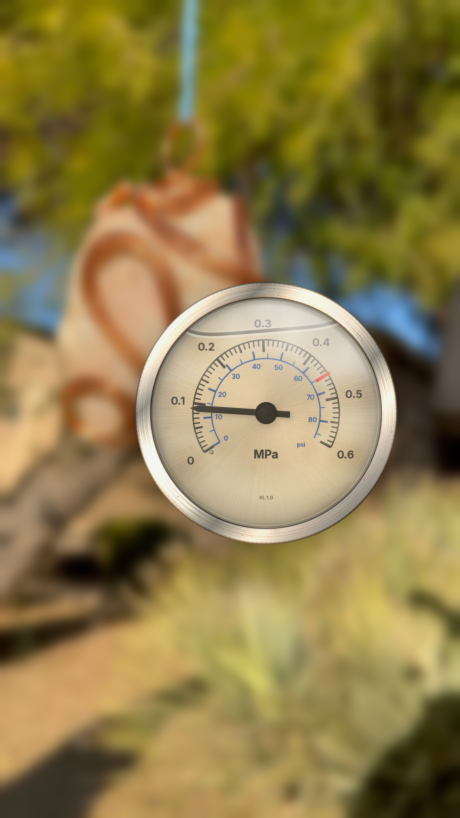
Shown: 0.09 MPa
